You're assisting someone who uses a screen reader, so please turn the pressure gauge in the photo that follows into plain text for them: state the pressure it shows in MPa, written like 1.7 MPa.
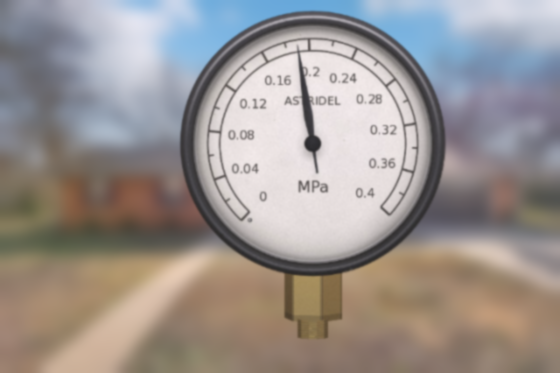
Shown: 0.19 MPa
